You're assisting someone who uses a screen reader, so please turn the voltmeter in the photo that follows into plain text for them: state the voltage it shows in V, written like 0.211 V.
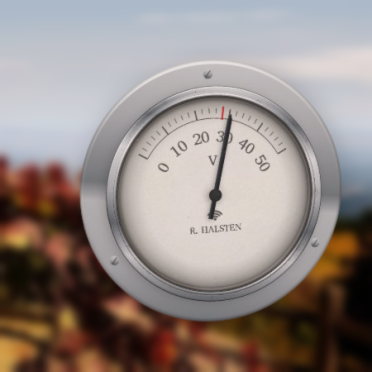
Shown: 30 V
